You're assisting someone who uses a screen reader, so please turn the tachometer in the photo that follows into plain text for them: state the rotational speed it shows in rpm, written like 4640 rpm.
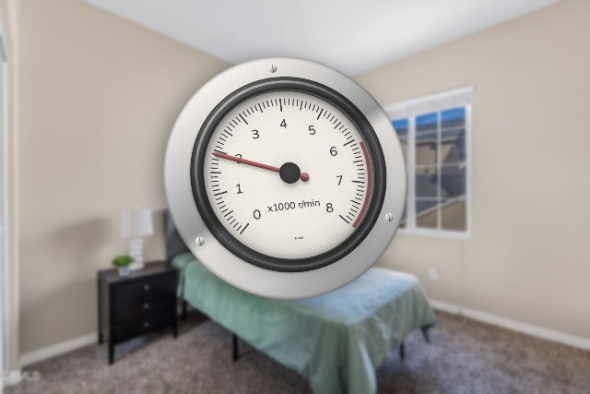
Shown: 1900 rpm
